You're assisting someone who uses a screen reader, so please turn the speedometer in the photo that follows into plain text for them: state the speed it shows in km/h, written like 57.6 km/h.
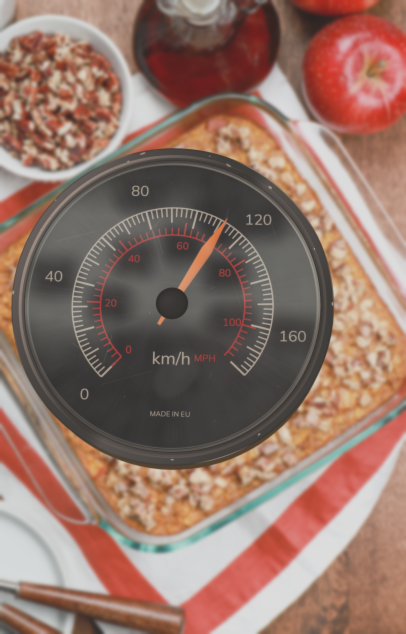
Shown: 112 km/h
